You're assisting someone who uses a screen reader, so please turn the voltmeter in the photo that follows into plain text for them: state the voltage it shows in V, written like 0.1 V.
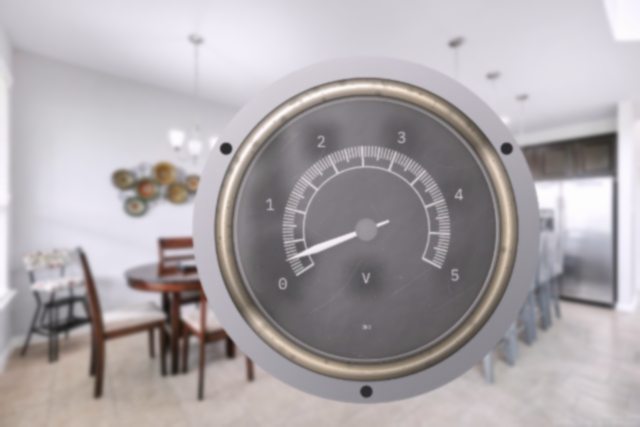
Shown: 0.25 V
